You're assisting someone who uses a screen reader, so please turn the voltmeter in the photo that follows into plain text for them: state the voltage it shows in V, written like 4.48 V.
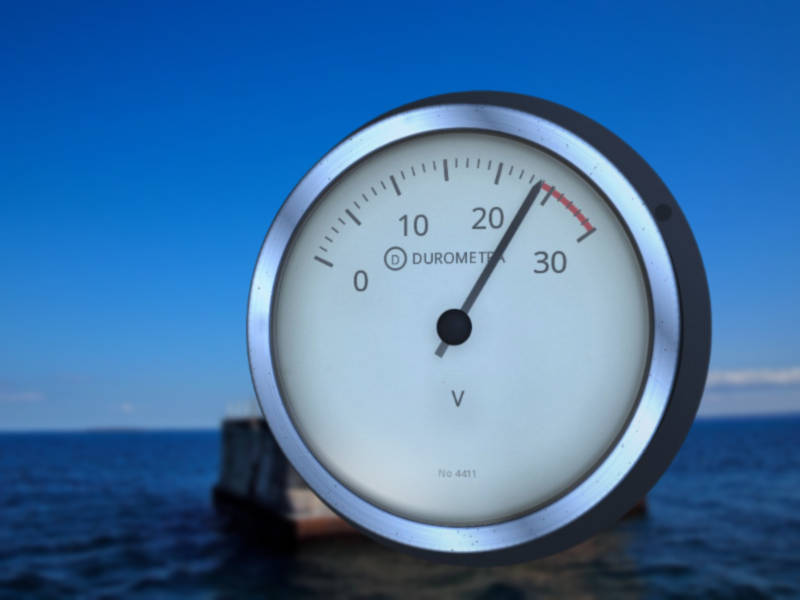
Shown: 24 V
